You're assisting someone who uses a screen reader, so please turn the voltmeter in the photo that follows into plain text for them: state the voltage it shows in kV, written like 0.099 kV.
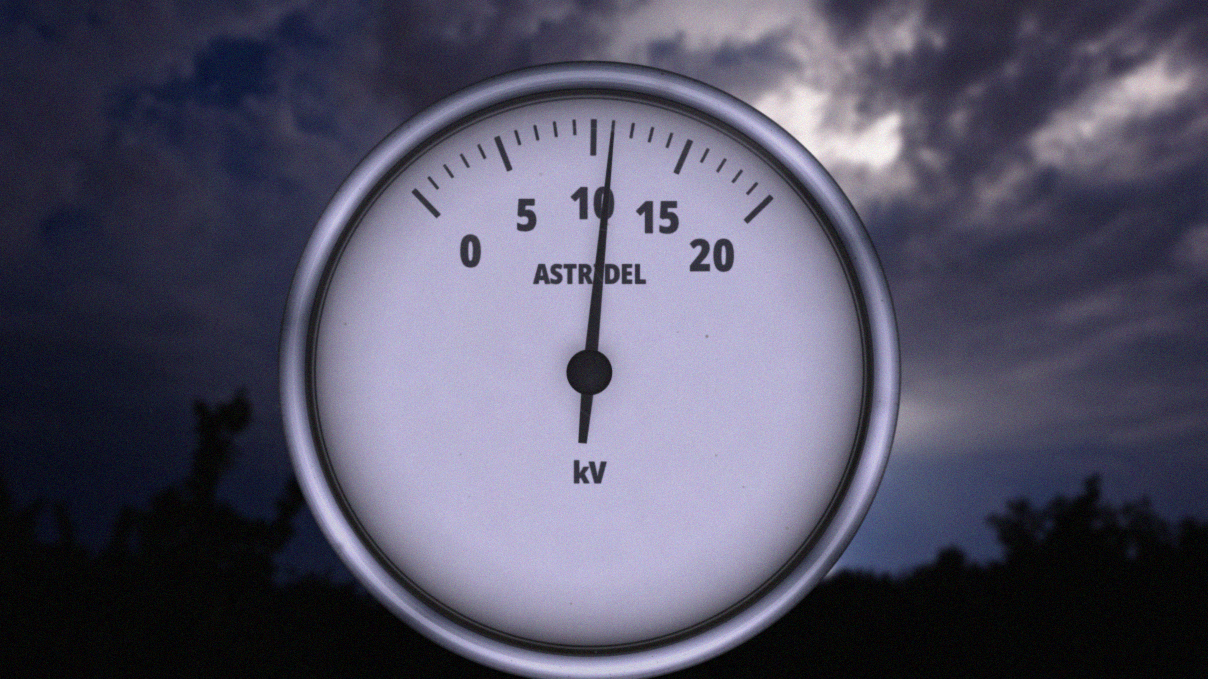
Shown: 11 kV
